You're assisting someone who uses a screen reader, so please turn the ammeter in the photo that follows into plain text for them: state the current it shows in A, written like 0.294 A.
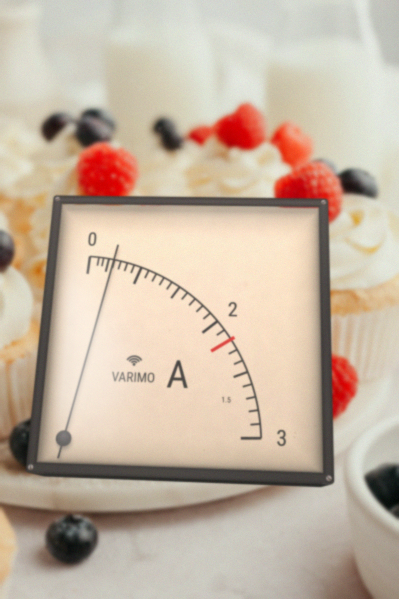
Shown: 0.6 A
